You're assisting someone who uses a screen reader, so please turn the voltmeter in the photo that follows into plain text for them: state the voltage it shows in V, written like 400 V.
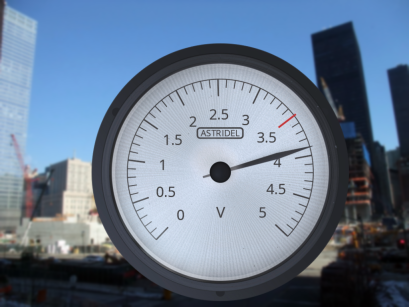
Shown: 3.9 V
